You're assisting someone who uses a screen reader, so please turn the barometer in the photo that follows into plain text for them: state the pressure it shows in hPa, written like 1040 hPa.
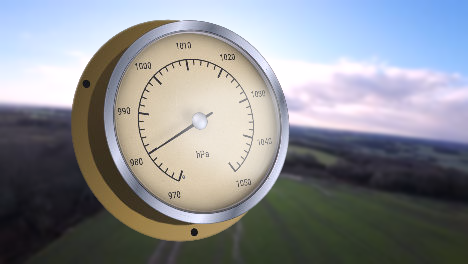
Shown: 980 hPa
